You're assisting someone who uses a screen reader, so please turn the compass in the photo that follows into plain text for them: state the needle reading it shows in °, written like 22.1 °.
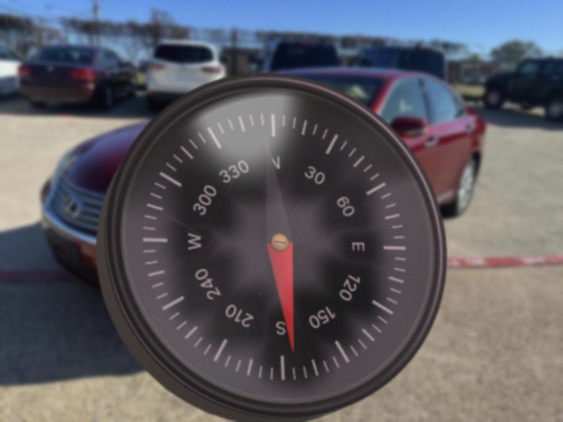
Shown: 175 °
